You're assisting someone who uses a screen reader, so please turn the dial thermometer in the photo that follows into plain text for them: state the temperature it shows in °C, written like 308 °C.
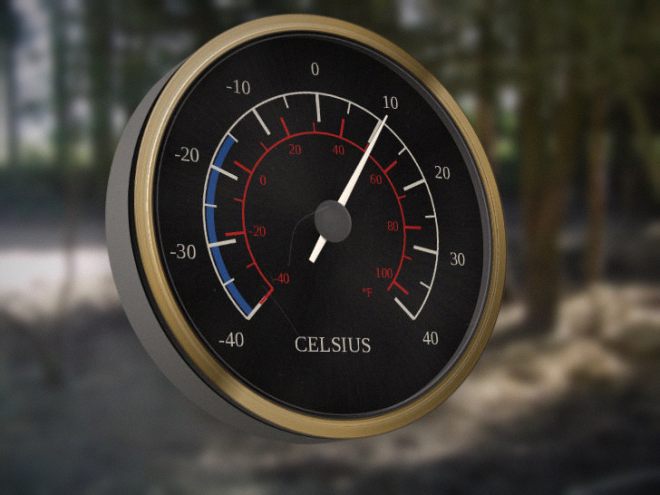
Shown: 10 °C
